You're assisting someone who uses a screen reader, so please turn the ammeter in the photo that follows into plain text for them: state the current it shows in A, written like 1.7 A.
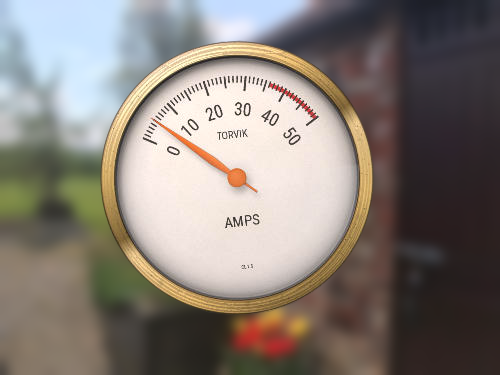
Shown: 5 A
